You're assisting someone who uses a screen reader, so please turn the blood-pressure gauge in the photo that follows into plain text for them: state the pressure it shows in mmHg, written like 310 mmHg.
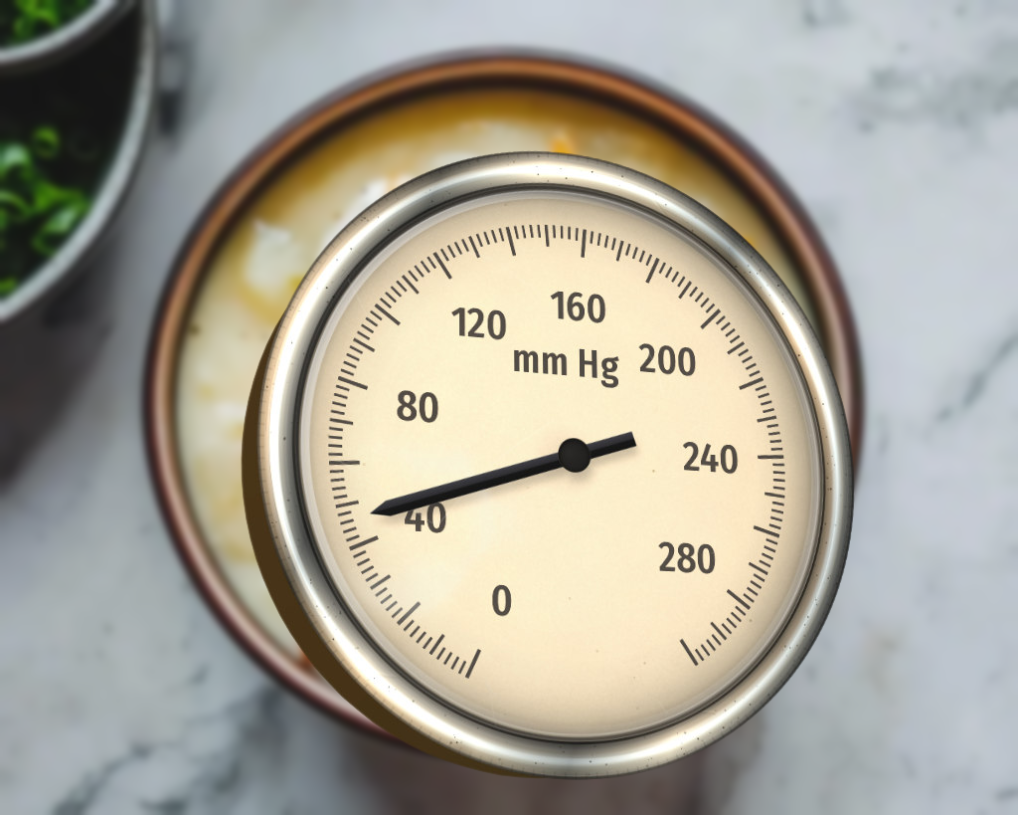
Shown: 46 mmHg
